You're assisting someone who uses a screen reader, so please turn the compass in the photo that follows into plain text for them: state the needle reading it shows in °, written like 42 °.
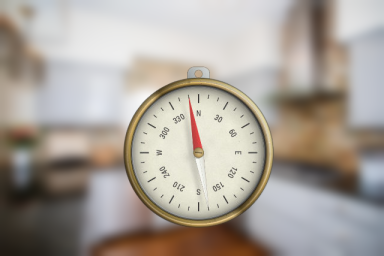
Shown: 350 °
